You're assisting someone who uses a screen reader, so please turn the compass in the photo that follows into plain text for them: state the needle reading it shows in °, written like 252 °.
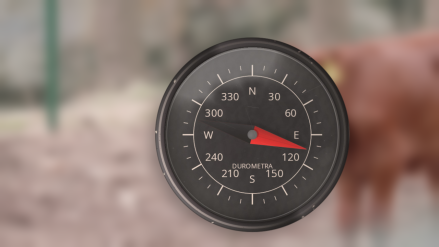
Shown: 105 °
